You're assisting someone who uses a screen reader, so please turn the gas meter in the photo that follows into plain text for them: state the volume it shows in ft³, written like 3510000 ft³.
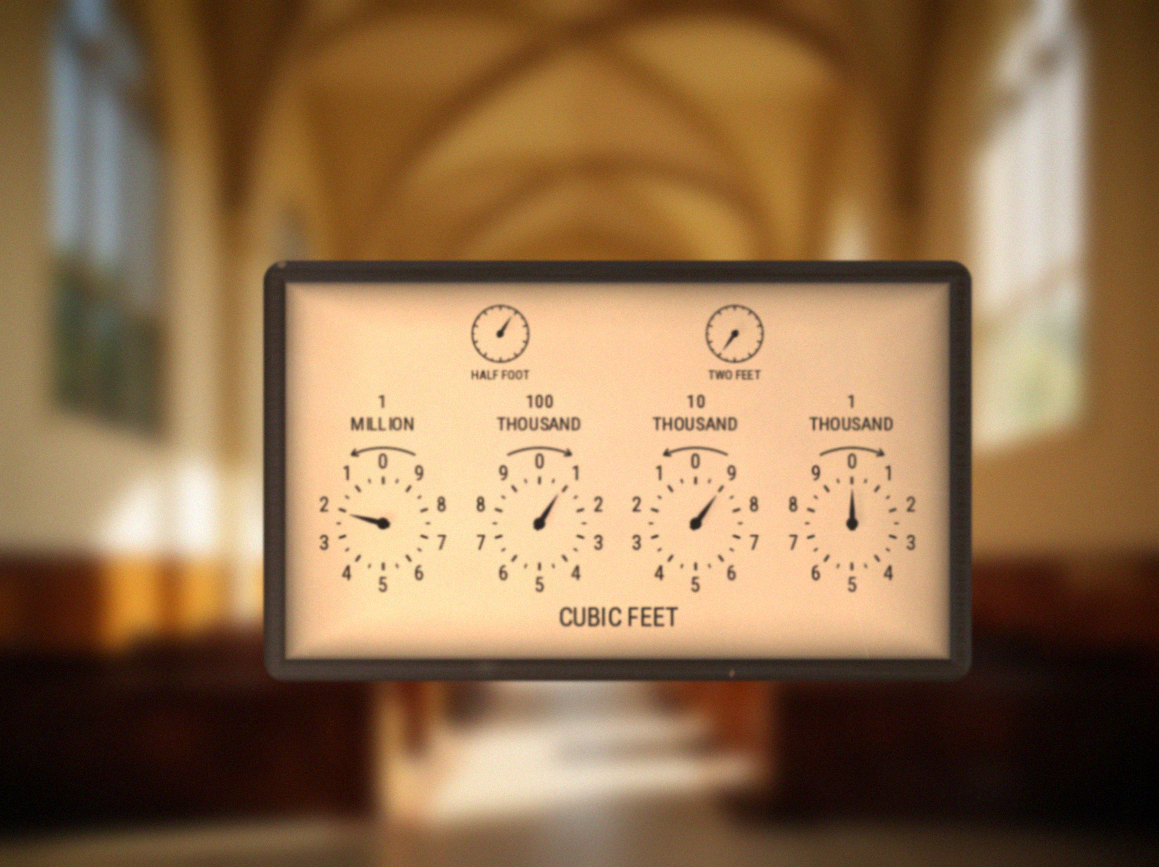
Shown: 209000 ft³
